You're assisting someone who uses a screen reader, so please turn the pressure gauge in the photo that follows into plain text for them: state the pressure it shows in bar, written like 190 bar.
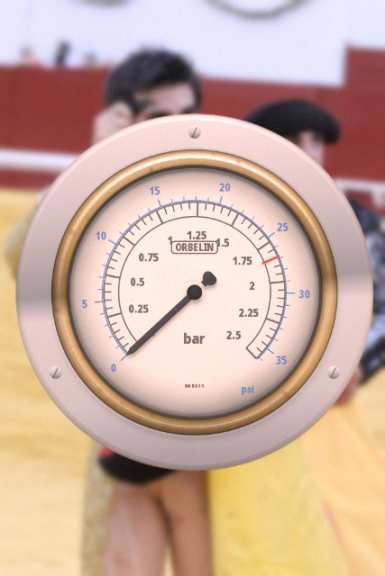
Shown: 0 bar
